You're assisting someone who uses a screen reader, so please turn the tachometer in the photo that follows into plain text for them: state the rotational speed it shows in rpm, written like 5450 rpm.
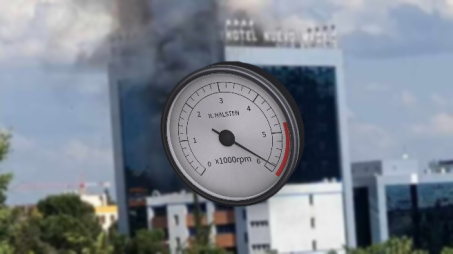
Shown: 5800 rpm
